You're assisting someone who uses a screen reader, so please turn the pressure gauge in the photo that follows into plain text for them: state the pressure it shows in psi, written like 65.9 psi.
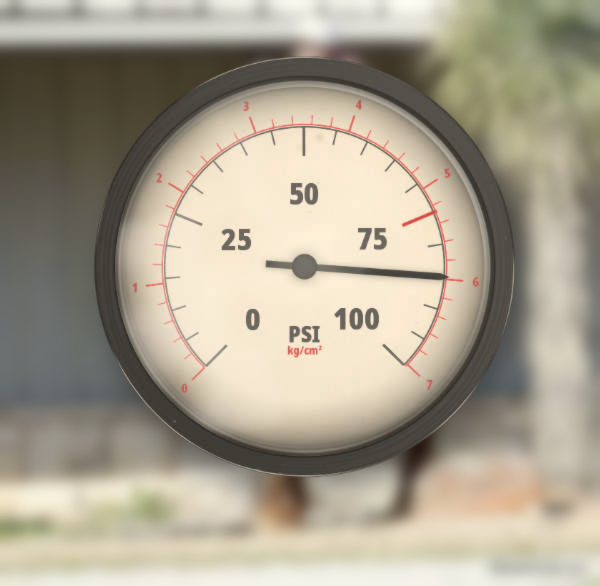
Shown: 85 psi
